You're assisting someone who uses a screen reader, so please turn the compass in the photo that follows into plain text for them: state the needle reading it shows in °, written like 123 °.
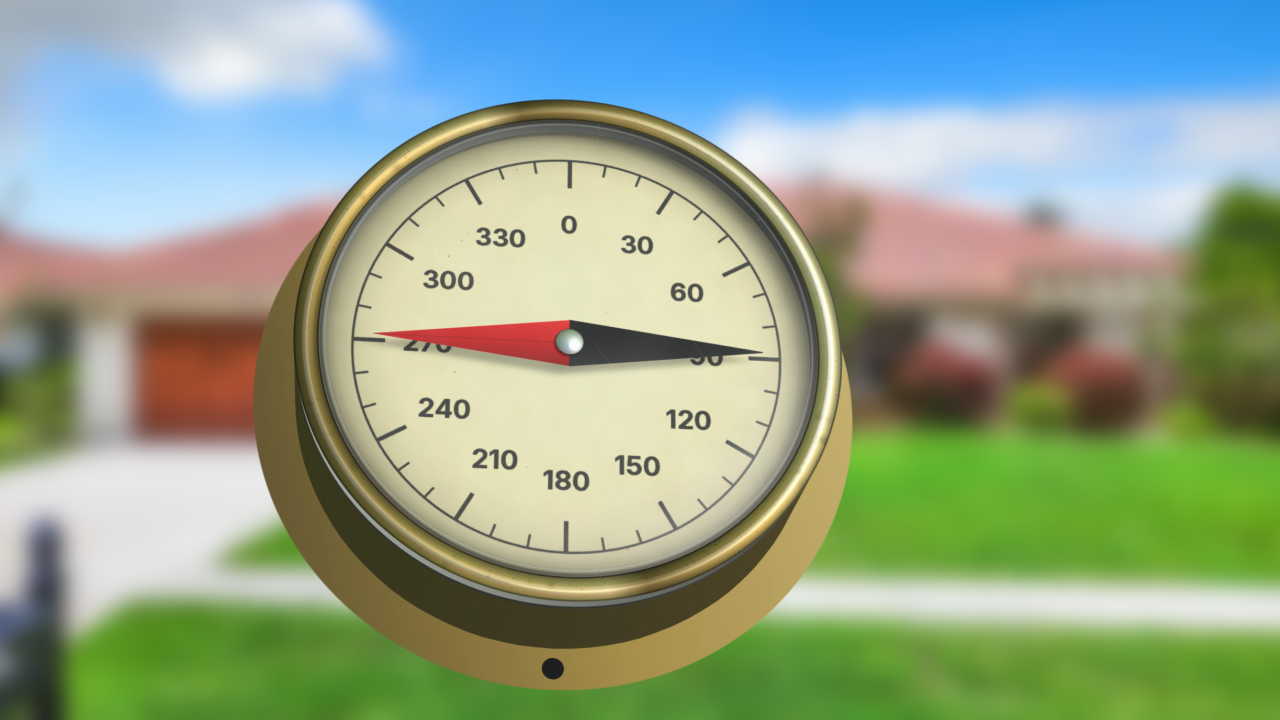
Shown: 270 °
